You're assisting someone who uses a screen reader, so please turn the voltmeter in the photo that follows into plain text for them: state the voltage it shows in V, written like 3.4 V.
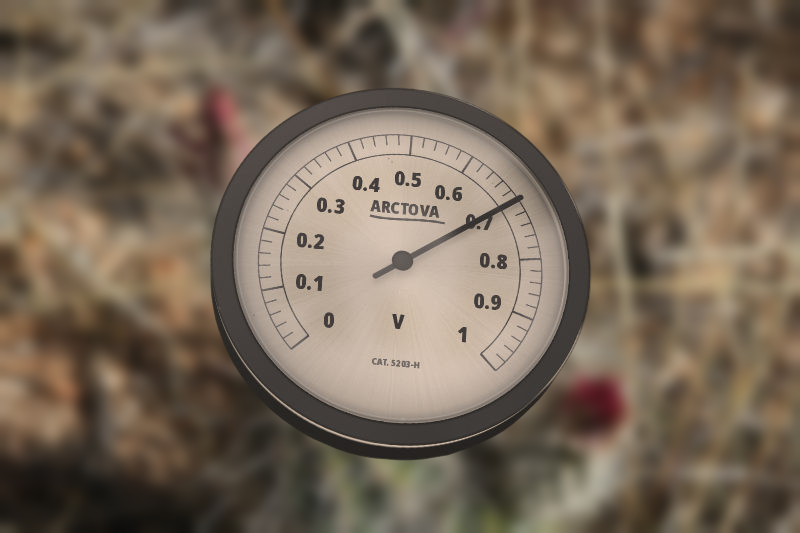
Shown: 0.7 V
